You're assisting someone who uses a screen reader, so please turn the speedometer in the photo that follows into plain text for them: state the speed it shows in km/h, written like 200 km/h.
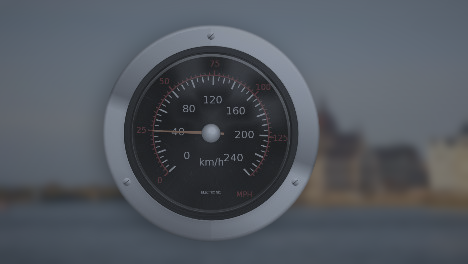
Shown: 40 km/h
